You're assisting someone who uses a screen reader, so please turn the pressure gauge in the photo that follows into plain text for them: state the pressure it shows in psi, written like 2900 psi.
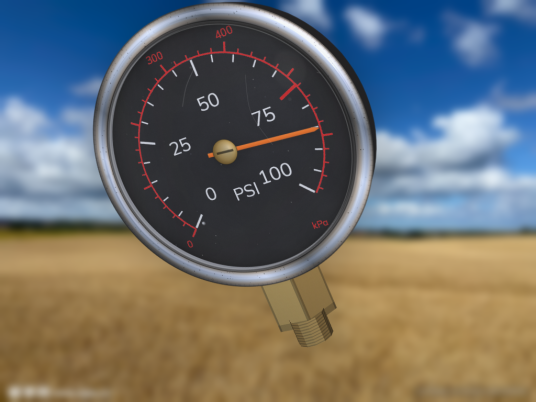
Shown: 85 psi
